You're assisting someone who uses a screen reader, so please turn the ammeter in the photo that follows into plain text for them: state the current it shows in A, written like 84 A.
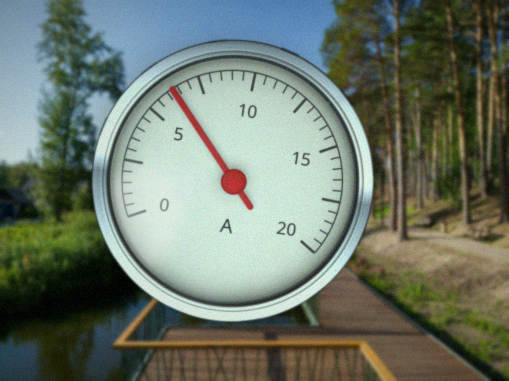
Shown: 6.25 A
